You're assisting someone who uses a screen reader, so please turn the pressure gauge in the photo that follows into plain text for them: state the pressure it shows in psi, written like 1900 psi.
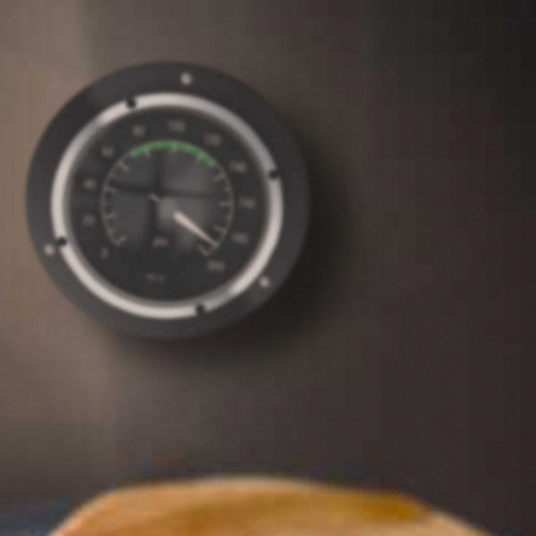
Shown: 190 psi
